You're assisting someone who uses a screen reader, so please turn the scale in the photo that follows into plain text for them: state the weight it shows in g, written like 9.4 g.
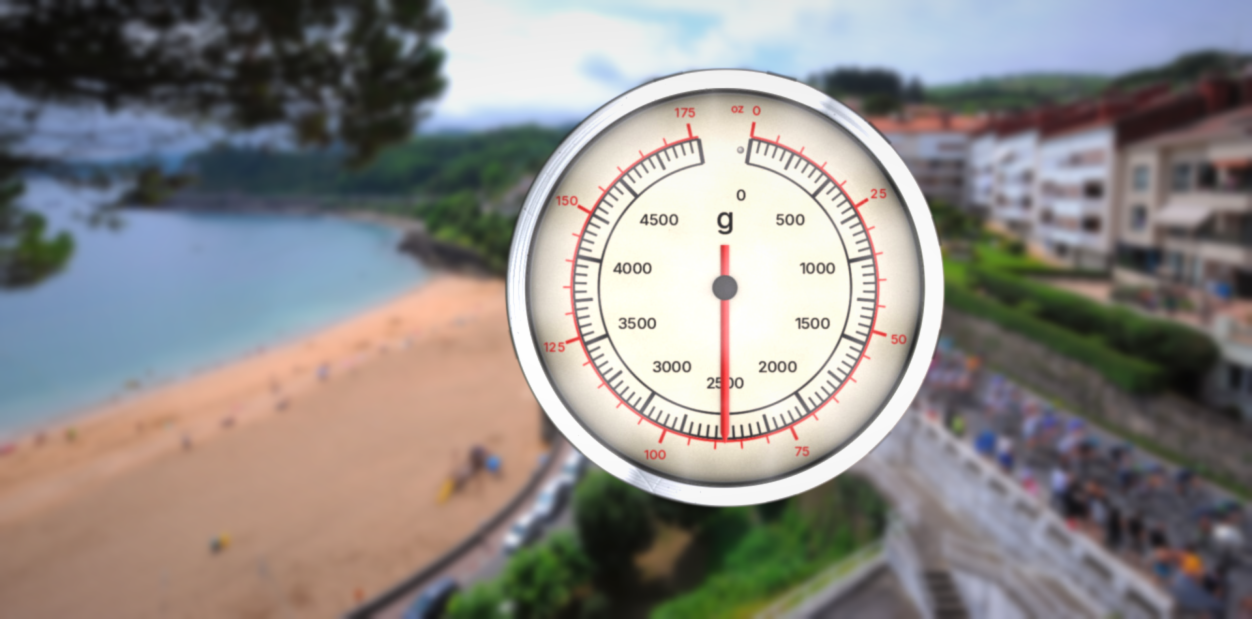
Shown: 2500 g
